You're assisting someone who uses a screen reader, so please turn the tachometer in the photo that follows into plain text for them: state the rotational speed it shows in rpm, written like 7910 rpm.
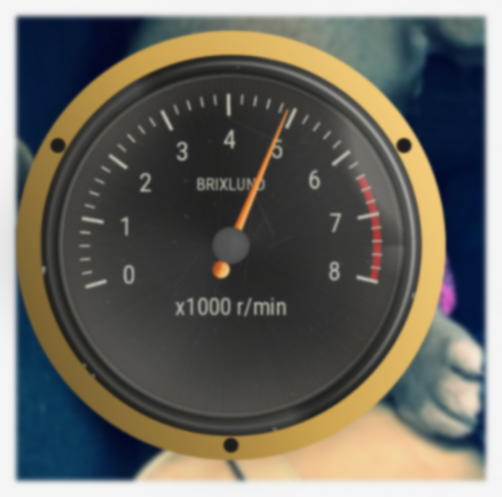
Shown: 4900 rpm
